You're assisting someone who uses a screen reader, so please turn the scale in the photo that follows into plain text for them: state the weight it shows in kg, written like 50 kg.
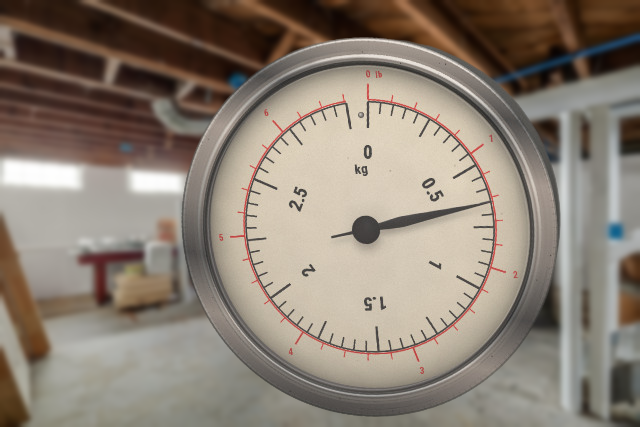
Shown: 0.65 kg
